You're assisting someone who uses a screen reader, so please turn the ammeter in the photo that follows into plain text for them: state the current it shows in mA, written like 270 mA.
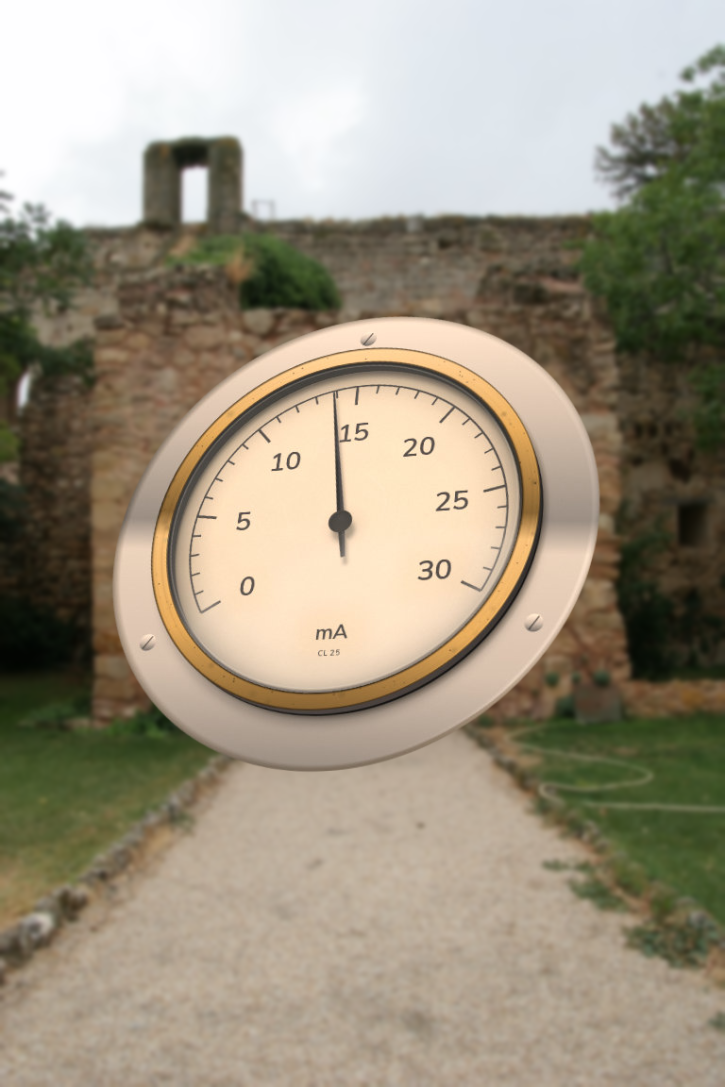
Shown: 14 mA
